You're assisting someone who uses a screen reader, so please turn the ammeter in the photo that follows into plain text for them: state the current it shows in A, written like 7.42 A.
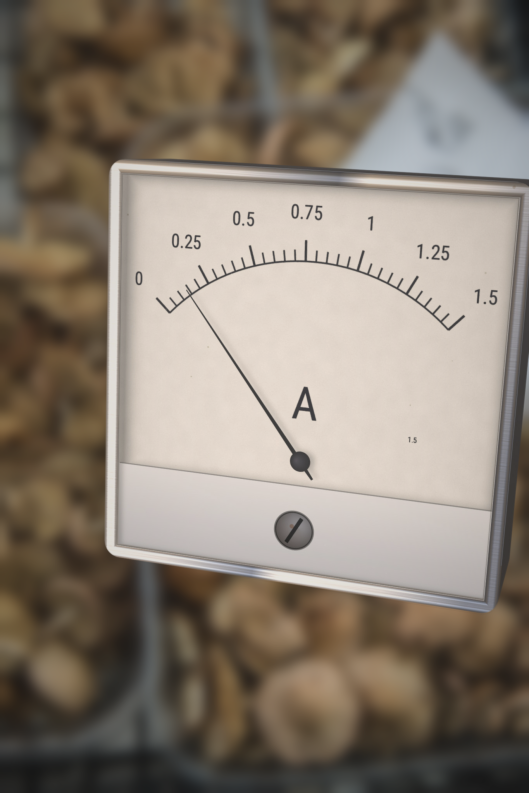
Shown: 0.15 A
